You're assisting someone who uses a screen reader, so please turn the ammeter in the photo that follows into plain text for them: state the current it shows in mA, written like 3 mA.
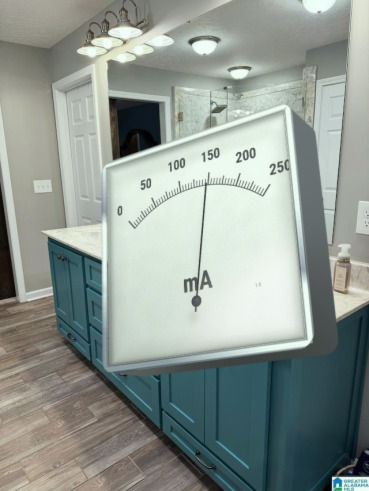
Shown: 150 mA
